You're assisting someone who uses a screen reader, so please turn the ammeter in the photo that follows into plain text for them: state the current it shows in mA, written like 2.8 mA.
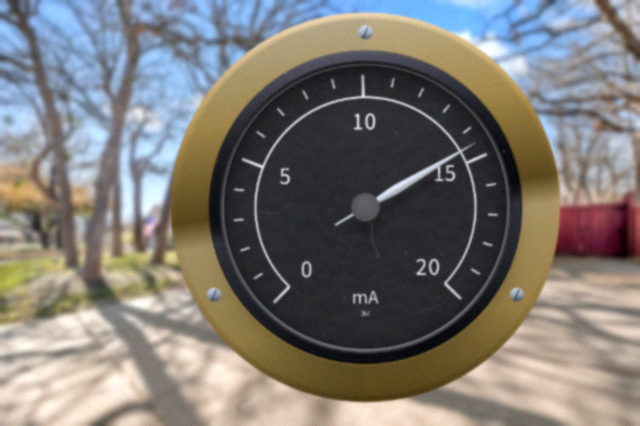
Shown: 14.5 mA
